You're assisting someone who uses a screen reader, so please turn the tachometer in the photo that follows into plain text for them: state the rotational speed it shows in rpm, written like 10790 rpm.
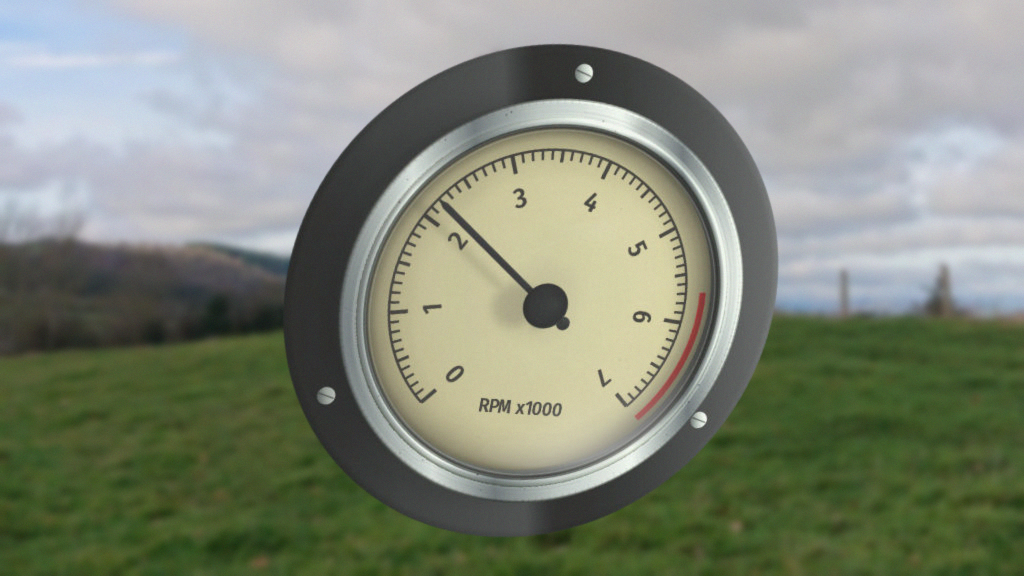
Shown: 2200 rpm
